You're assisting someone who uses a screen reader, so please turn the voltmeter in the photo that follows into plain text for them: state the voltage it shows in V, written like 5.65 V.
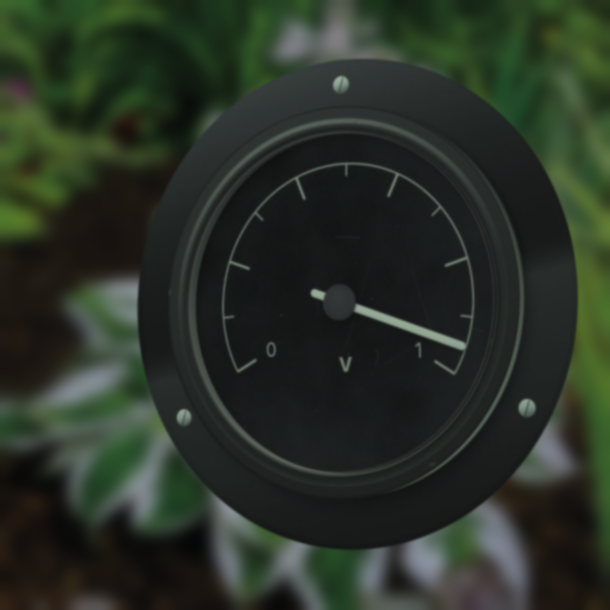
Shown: 0.95 V
